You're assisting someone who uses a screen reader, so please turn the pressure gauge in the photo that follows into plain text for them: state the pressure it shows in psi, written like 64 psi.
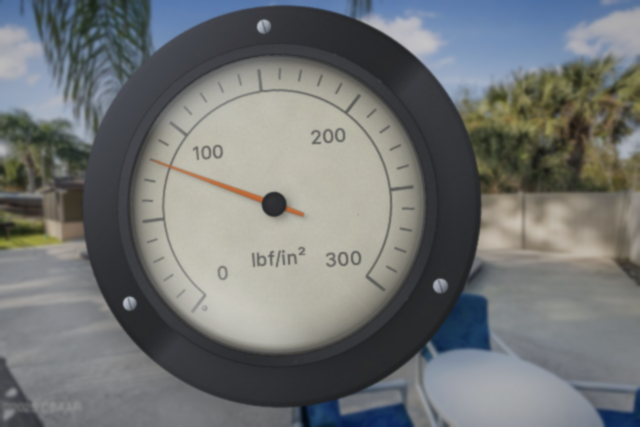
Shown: 80 psi
